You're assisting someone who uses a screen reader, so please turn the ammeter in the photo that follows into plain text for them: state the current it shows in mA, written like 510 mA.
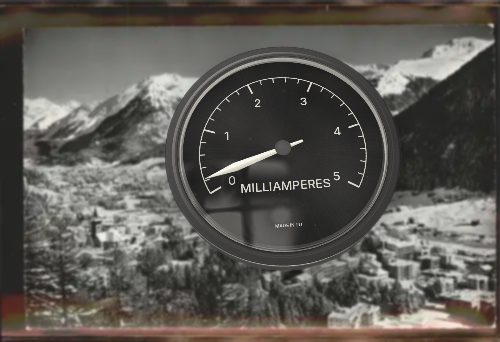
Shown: 0.2 mA
